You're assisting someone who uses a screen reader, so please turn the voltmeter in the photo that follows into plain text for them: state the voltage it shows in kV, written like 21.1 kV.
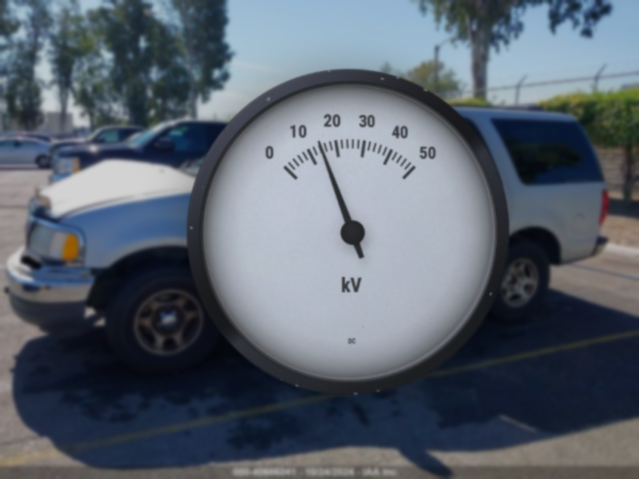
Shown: 14 kV
